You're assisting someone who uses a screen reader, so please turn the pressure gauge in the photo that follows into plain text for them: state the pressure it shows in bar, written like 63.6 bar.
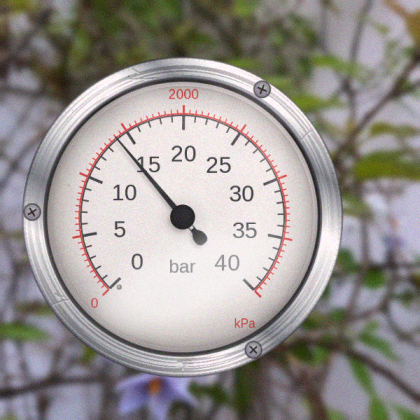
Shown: 14 bar
